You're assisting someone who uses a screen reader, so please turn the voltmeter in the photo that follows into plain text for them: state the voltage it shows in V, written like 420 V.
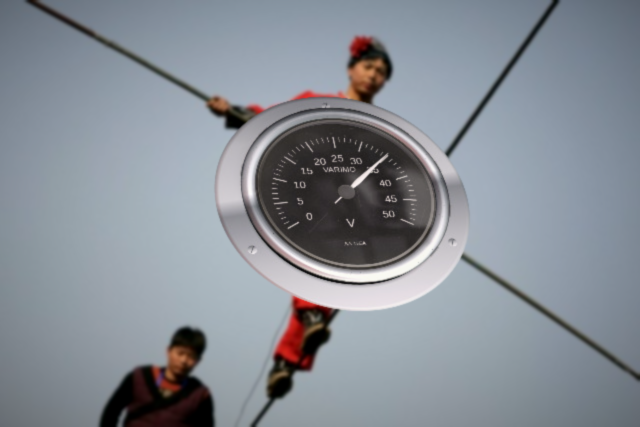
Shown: 35 V
